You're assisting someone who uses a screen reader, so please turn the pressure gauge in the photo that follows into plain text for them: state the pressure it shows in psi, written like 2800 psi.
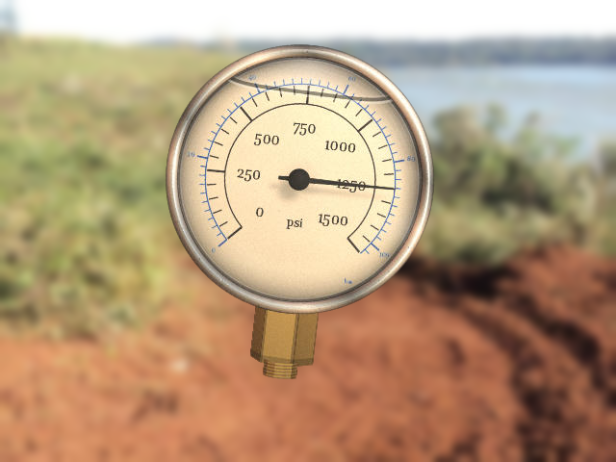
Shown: 1250 psi
